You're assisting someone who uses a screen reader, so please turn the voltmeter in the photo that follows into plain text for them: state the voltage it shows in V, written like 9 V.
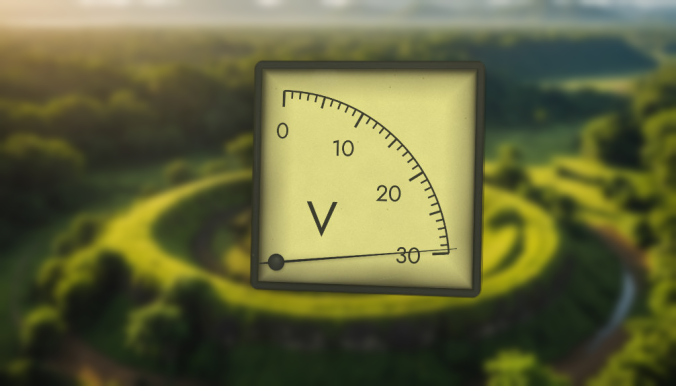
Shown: 29.5 V
